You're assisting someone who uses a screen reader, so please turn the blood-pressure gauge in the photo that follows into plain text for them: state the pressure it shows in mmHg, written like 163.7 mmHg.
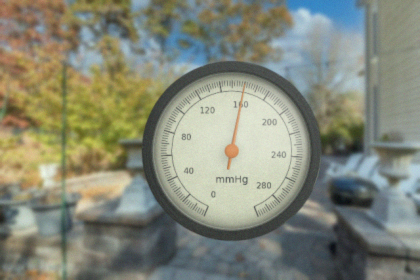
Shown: 160 mmHg
